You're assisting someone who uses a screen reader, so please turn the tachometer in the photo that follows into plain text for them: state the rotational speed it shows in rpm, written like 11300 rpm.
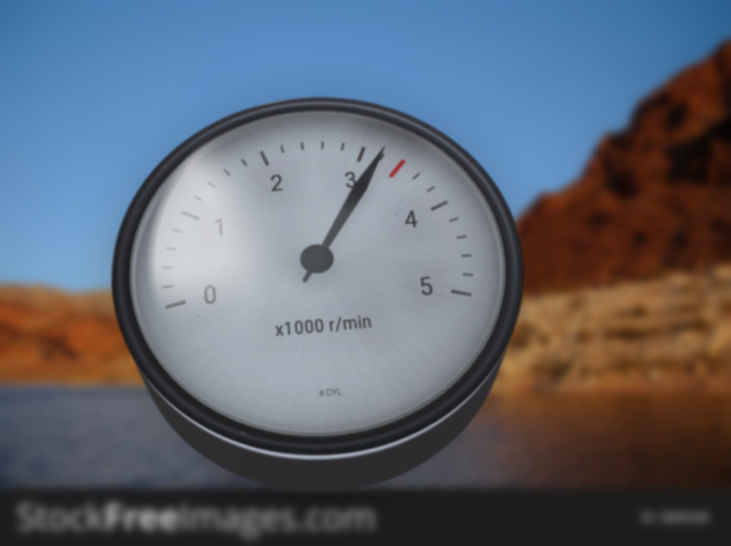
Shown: 3200 rpm
